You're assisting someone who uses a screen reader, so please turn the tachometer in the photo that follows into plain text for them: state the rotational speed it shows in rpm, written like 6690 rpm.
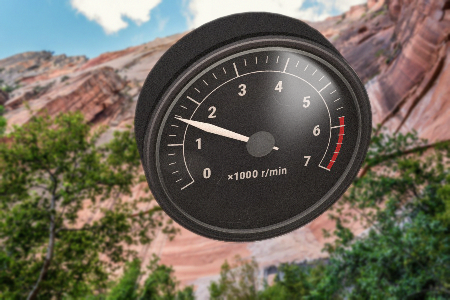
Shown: 1600 rpm
